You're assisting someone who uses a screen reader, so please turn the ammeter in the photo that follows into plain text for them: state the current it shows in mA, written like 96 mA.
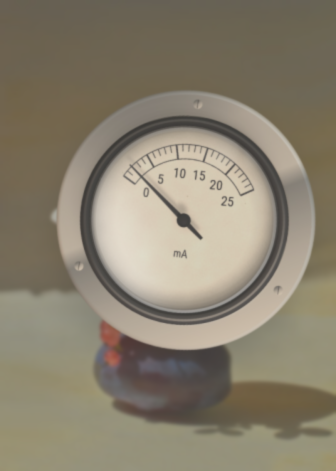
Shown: 2 mA
